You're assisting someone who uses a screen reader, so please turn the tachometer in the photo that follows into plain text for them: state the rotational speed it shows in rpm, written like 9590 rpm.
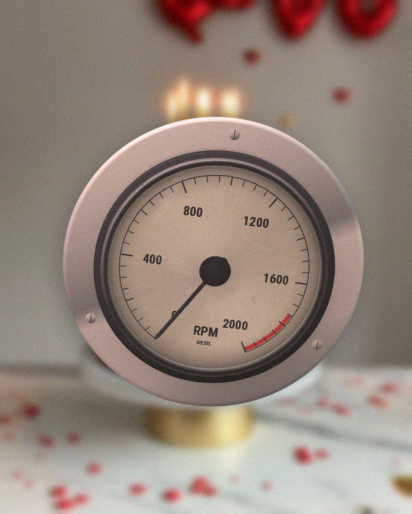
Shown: 0 rpm
